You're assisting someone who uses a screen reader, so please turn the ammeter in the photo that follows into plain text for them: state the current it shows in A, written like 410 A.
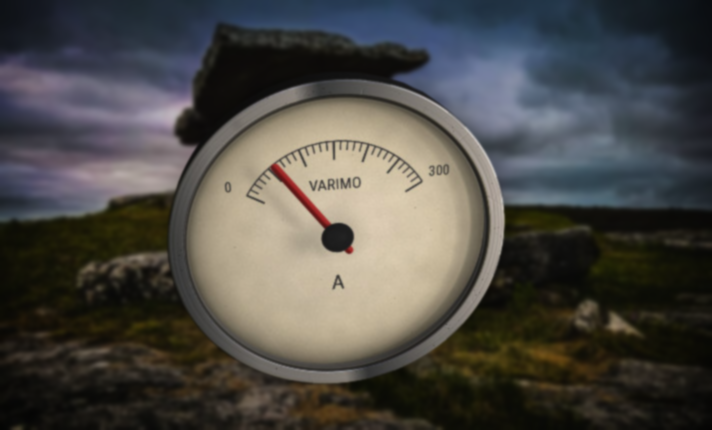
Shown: 60 A
